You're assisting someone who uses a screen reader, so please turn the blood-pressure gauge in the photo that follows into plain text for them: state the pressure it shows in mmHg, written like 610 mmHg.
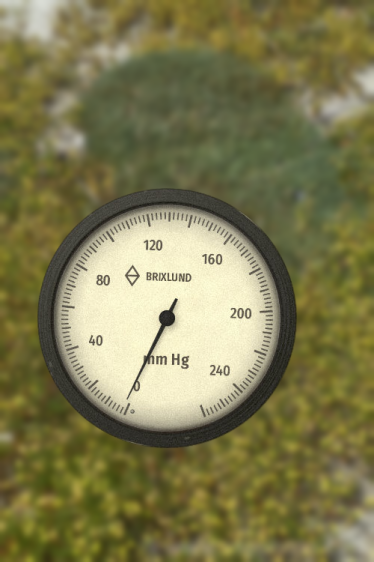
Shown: 2 mmHg
